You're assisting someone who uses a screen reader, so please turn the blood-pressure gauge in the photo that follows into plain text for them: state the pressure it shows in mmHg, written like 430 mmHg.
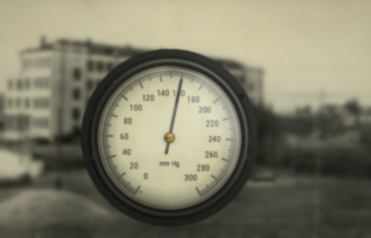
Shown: 160 mmHg
